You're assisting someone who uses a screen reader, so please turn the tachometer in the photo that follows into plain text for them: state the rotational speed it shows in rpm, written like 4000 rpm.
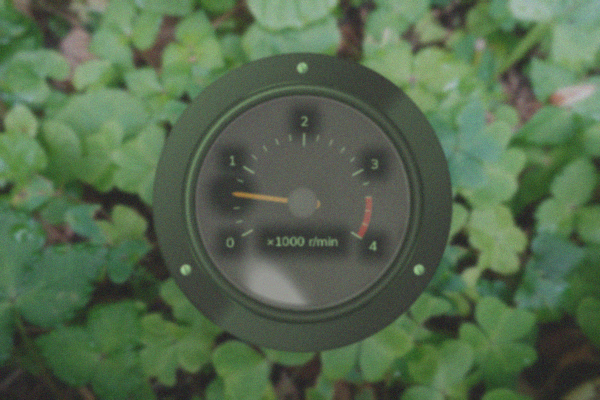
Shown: 600 rpm
